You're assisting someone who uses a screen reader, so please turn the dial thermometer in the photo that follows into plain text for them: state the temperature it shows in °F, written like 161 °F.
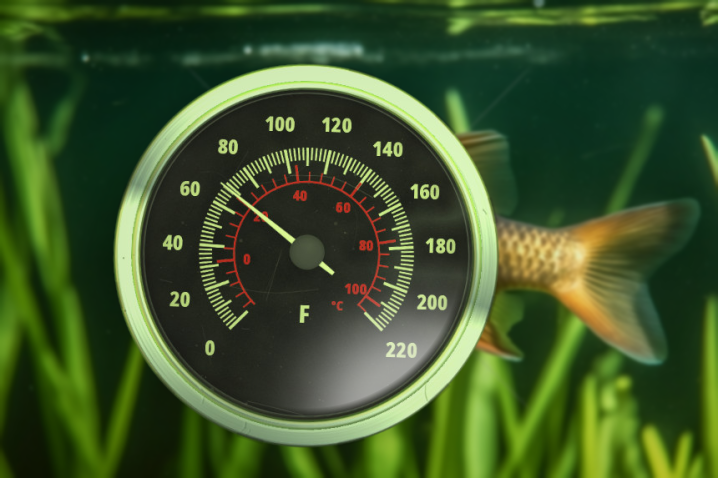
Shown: 68 °F
